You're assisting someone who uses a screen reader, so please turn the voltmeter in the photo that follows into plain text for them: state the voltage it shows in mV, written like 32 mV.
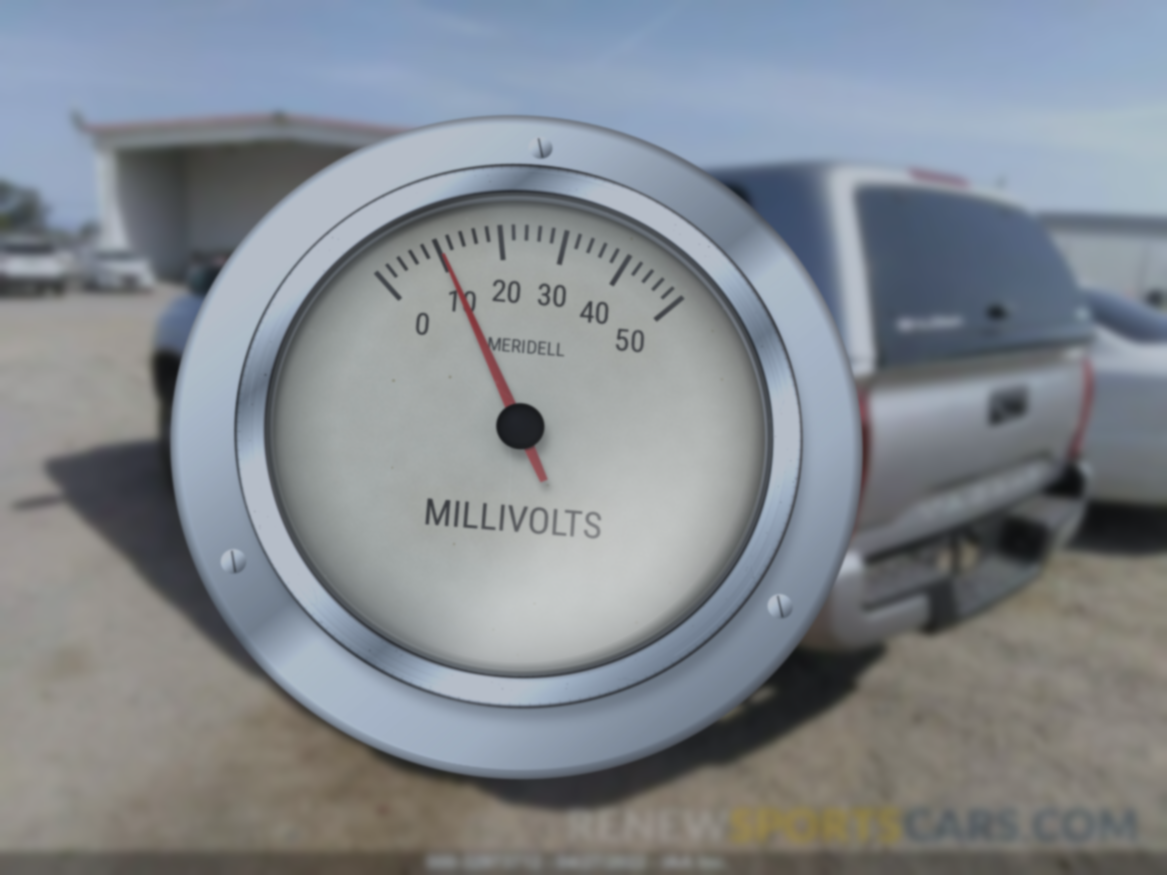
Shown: 10 mV
